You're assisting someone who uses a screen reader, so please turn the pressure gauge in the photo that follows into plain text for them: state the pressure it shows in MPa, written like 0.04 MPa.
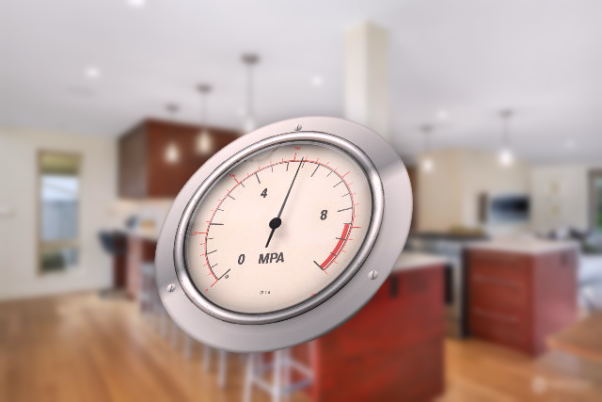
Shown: 5.5 MPa
